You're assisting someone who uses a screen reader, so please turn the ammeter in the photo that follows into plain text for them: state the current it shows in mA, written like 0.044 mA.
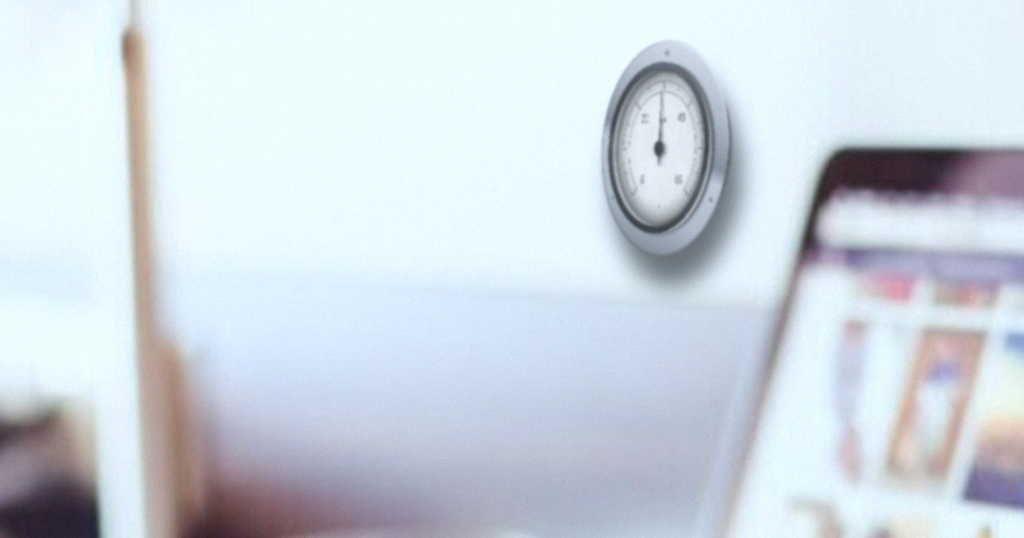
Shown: 30 mA
